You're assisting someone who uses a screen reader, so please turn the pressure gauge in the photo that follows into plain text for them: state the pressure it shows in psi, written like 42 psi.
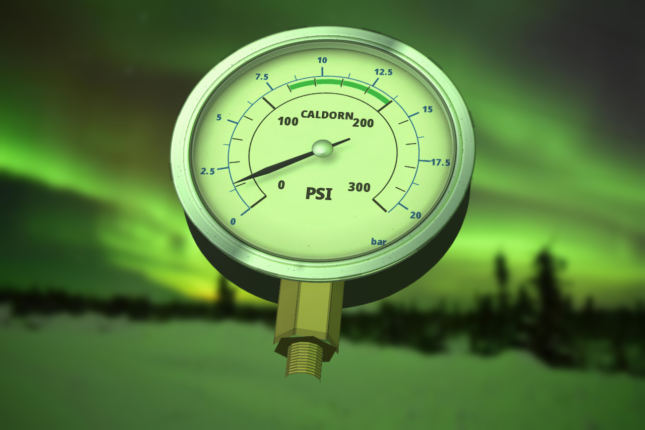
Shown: 20 psi
